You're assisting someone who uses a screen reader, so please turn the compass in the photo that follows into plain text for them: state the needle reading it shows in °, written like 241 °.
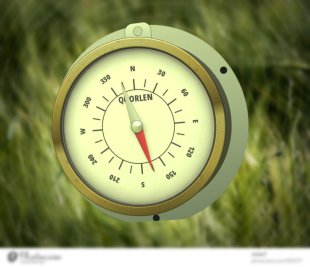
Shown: 165 °
